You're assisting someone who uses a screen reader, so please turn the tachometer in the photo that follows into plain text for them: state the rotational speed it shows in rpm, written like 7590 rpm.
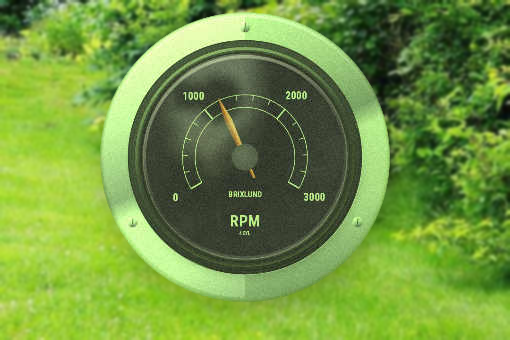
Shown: 1200 rpm
